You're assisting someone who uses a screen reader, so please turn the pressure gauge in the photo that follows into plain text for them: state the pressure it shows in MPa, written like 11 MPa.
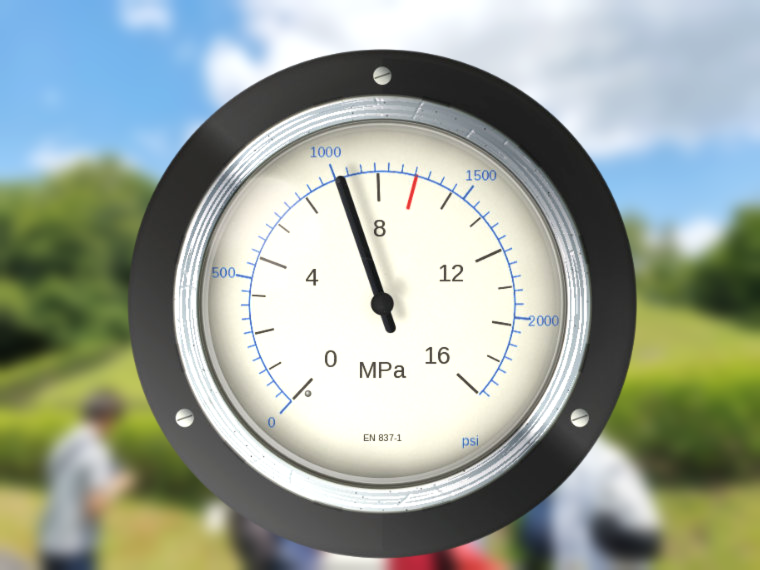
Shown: 7 MPa
